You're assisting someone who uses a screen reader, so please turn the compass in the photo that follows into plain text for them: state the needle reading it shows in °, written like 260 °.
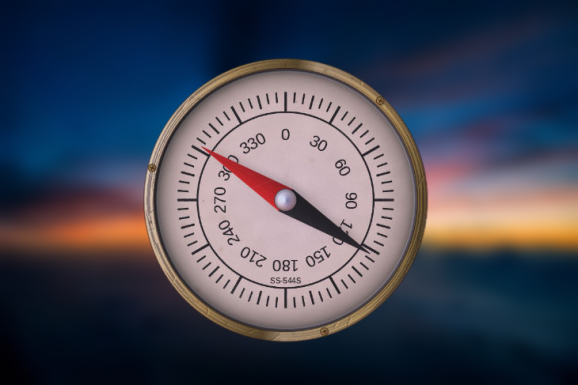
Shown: 302.5 °
